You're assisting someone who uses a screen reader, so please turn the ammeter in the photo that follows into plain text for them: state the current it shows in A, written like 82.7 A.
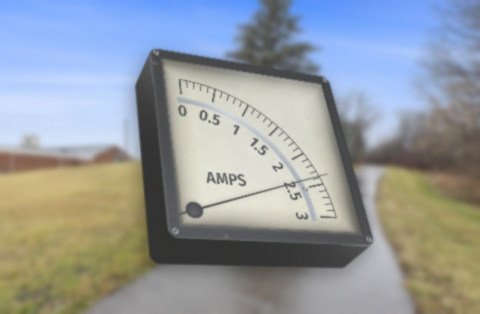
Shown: 2.4 A
